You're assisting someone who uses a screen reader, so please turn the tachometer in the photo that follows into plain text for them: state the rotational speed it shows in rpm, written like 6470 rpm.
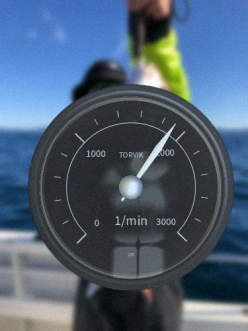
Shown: 1900 rpm
